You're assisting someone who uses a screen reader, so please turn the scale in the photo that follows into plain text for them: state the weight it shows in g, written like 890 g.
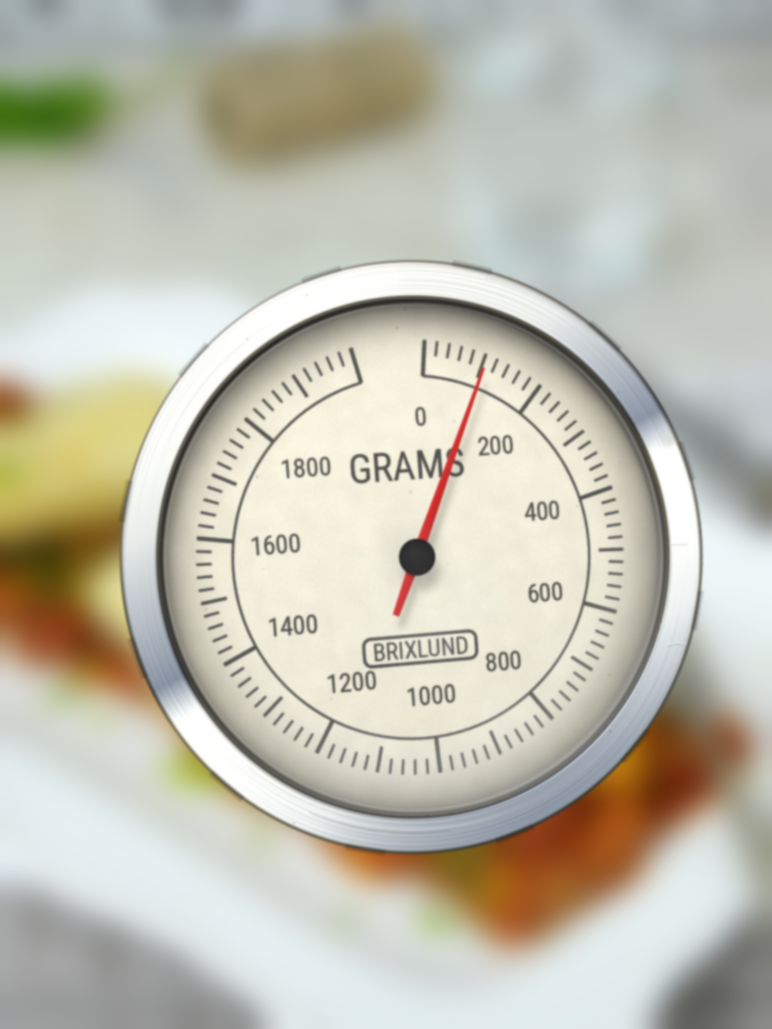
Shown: 100 g
